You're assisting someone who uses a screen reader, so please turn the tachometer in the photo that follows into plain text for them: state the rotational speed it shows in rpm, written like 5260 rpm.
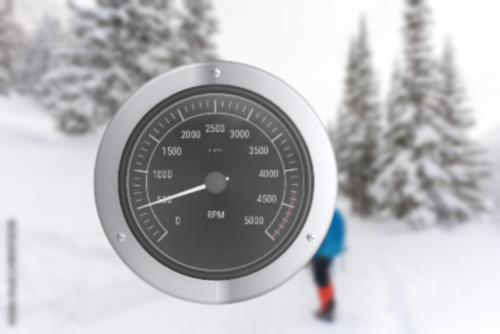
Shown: 500 rpm
